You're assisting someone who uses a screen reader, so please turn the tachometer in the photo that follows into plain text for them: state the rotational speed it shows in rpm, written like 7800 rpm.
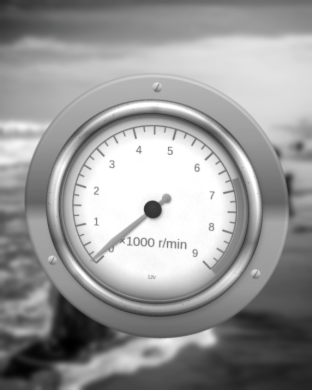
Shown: 125 rpm
